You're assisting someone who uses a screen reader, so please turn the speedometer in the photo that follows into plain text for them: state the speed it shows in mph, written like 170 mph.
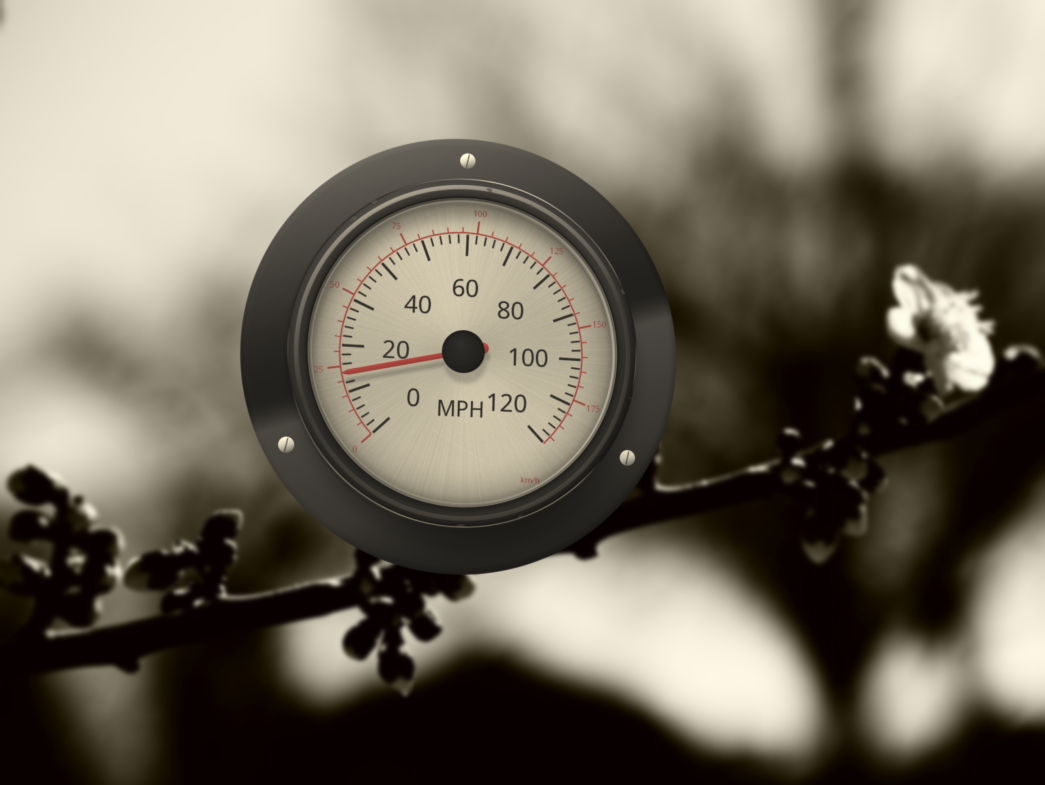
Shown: 14 mph
